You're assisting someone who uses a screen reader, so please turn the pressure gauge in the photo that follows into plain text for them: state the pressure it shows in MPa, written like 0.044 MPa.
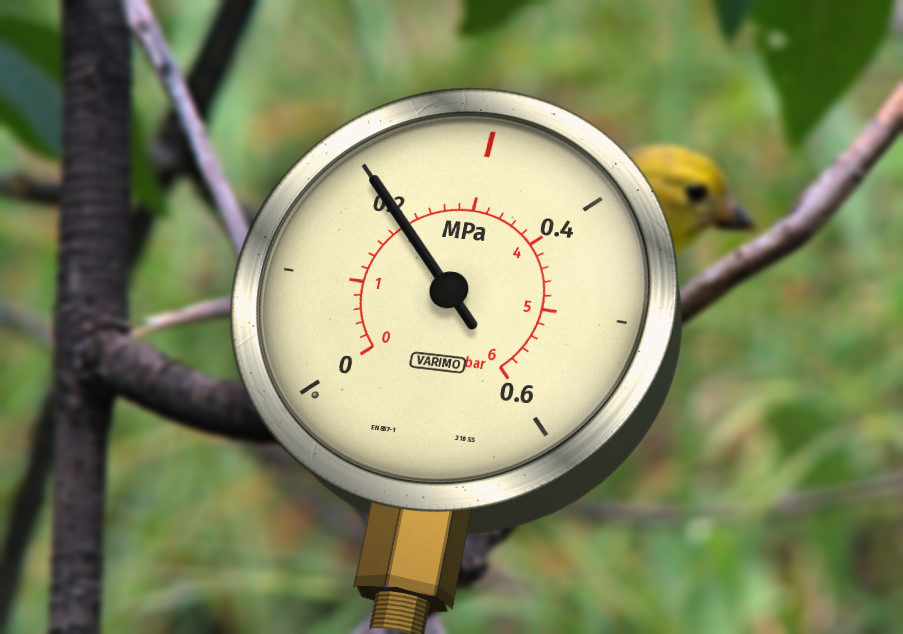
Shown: 0.2 MPa
